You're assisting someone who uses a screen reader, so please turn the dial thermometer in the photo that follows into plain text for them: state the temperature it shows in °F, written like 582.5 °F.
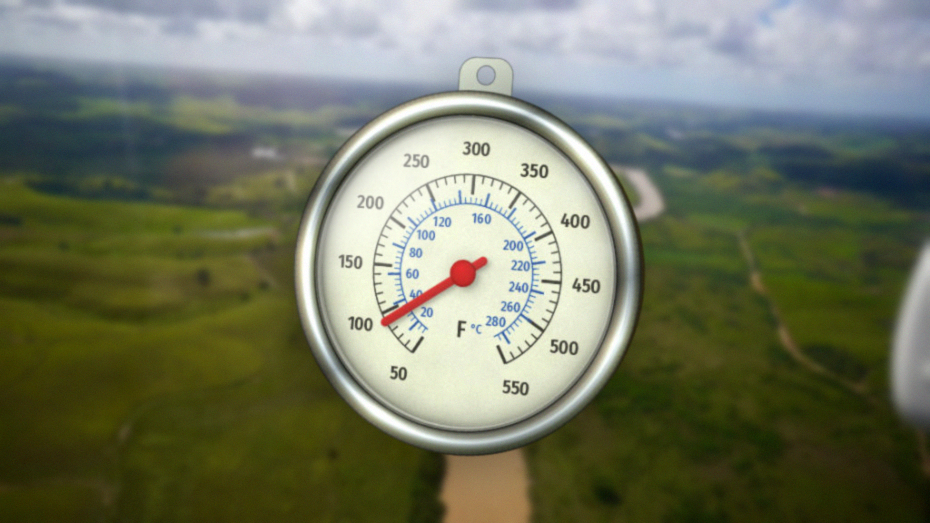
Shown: 90 °F
